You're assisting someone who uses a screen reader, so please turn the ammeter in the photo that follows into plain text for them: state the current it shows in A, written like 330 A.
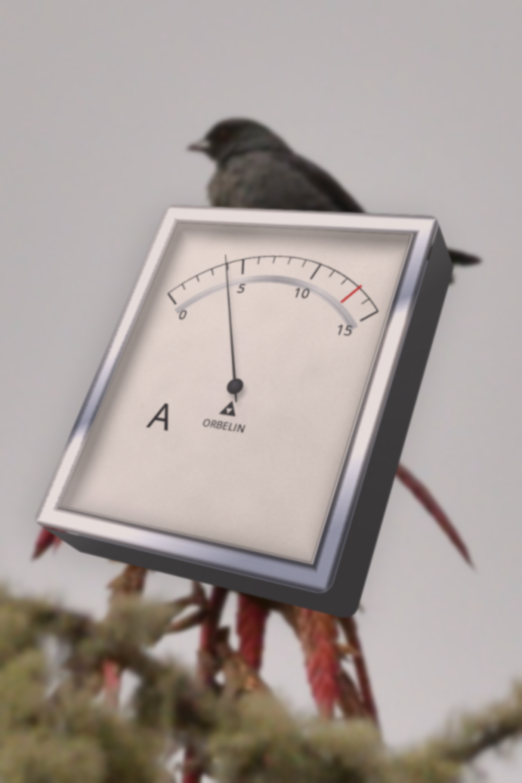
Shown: 4 A
